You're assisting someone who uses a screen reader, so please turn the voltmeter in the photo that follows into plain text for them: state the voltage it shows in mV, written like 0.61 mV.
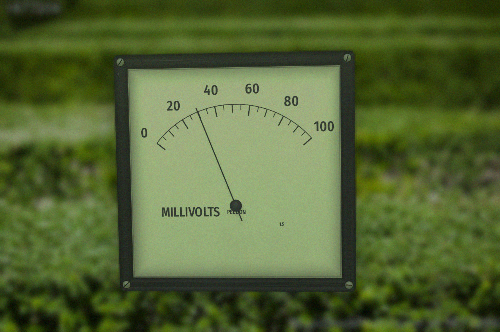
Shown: 30 mV
